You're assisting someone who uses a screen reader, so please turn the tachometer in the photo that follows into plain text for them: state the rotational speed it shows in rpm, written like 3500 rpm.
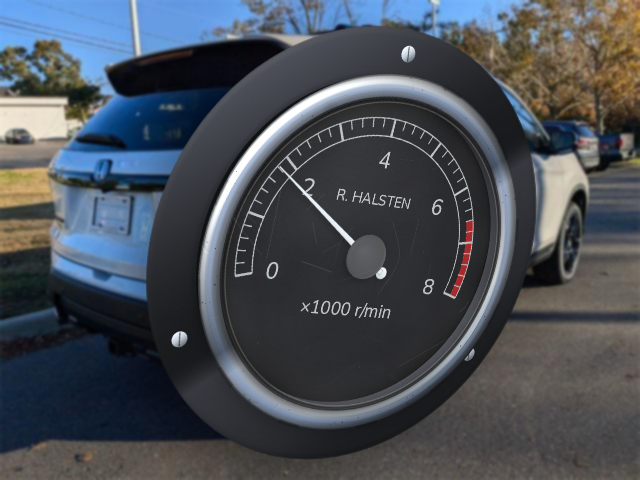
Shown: 1800 rpm
